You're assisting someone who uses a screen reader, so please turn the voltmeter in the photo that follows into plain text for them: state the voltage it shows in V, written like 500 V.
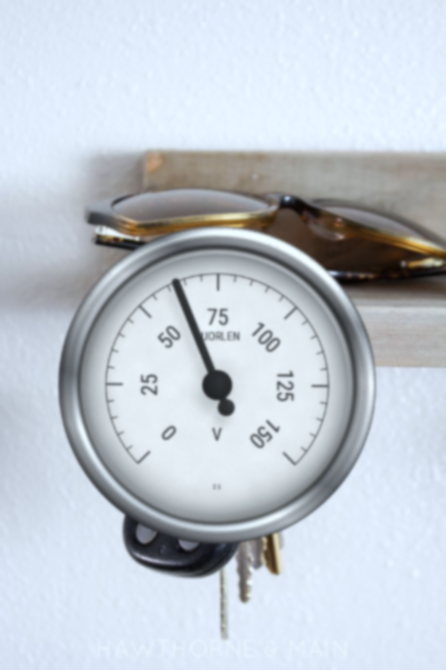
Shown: 62.5 V
